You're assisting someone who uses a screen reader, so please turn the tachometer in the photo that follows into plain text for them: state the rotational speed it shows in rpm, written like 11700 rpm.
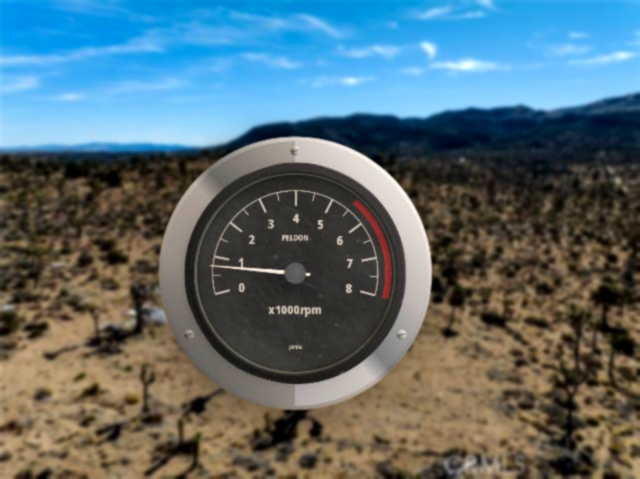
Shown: 750 rpm
